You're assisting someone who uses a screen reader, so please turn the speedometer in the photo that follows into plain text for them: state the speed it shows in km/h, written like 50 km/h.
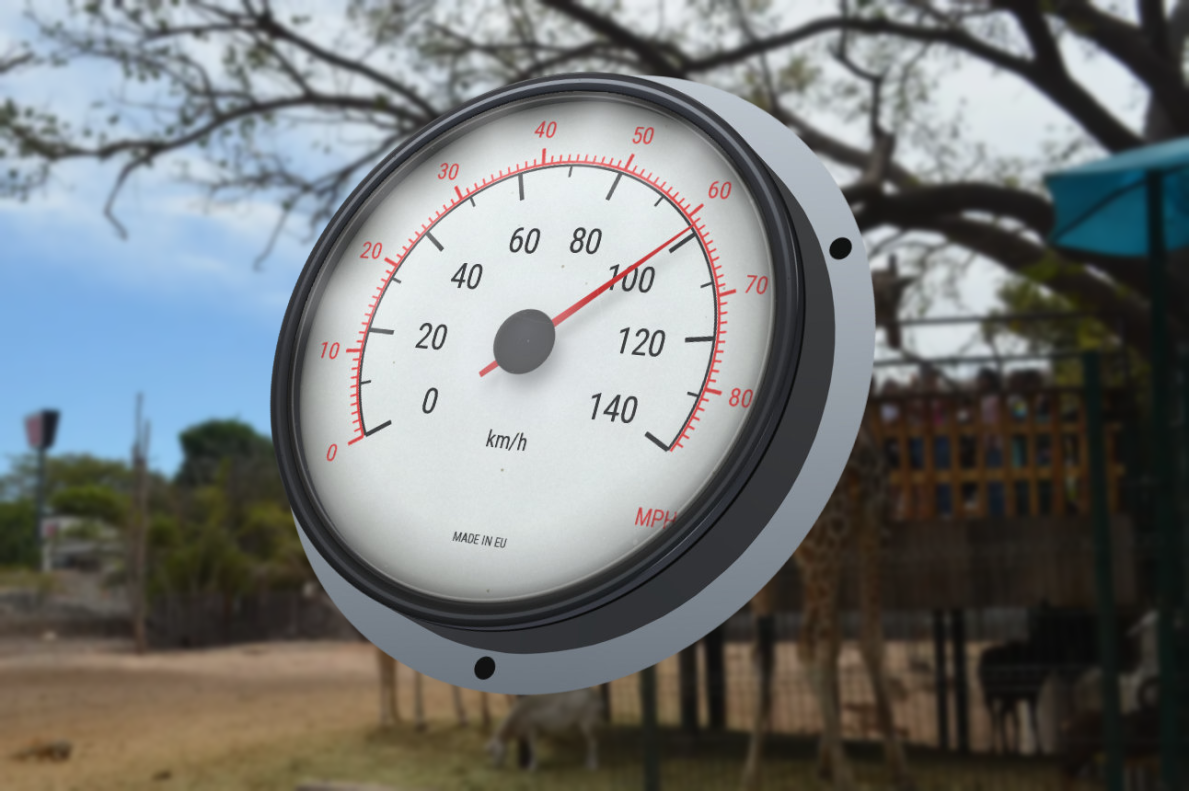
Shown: 100 km/h
